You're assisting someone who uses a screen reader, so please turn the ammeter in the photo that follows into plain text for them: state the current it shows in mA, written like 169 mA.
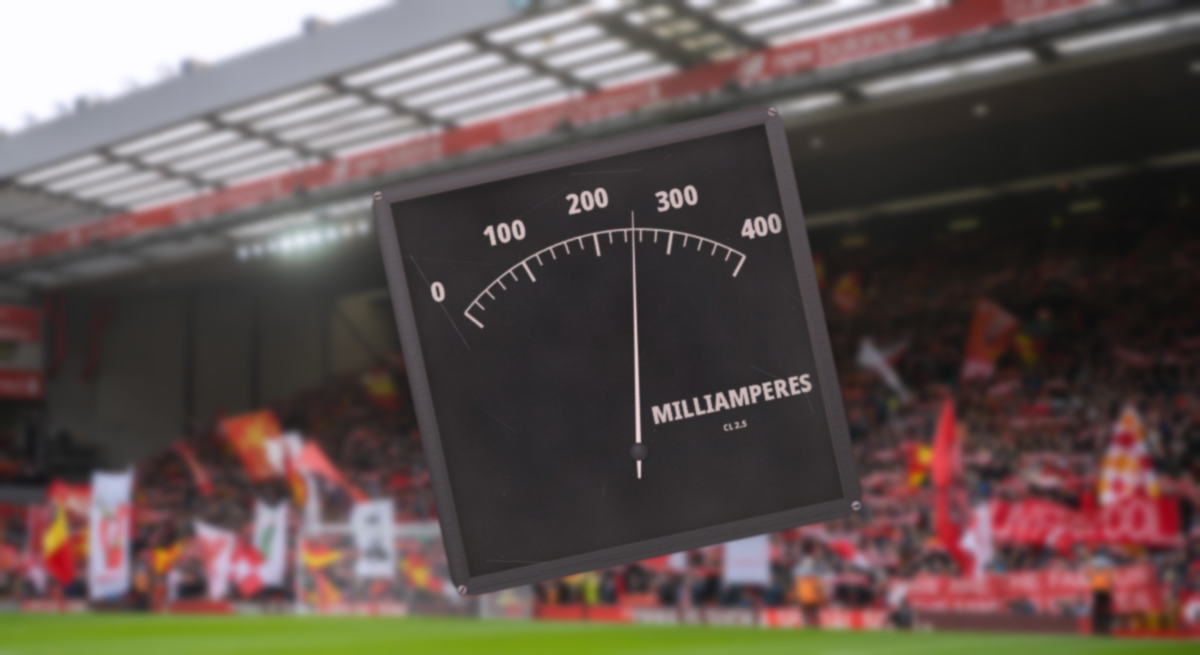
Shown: 250 mA
